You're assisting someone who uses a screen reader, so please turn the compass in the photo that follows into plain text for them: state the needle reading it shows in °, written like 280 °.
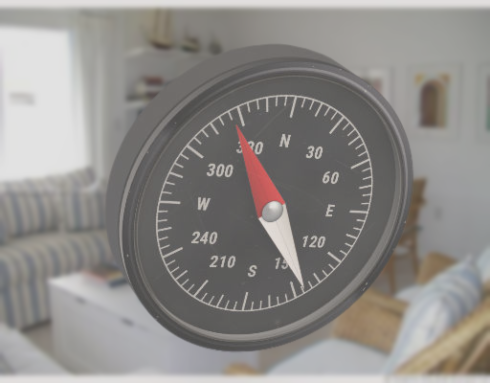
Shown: 325 °
